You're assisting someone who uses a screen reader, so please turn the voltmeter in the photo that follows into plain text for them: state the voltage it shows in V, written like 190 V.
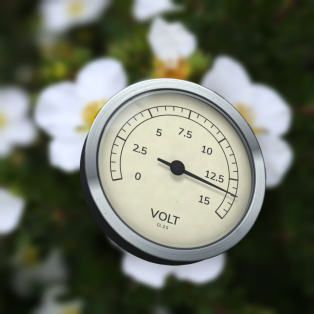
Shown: 13.5 V
